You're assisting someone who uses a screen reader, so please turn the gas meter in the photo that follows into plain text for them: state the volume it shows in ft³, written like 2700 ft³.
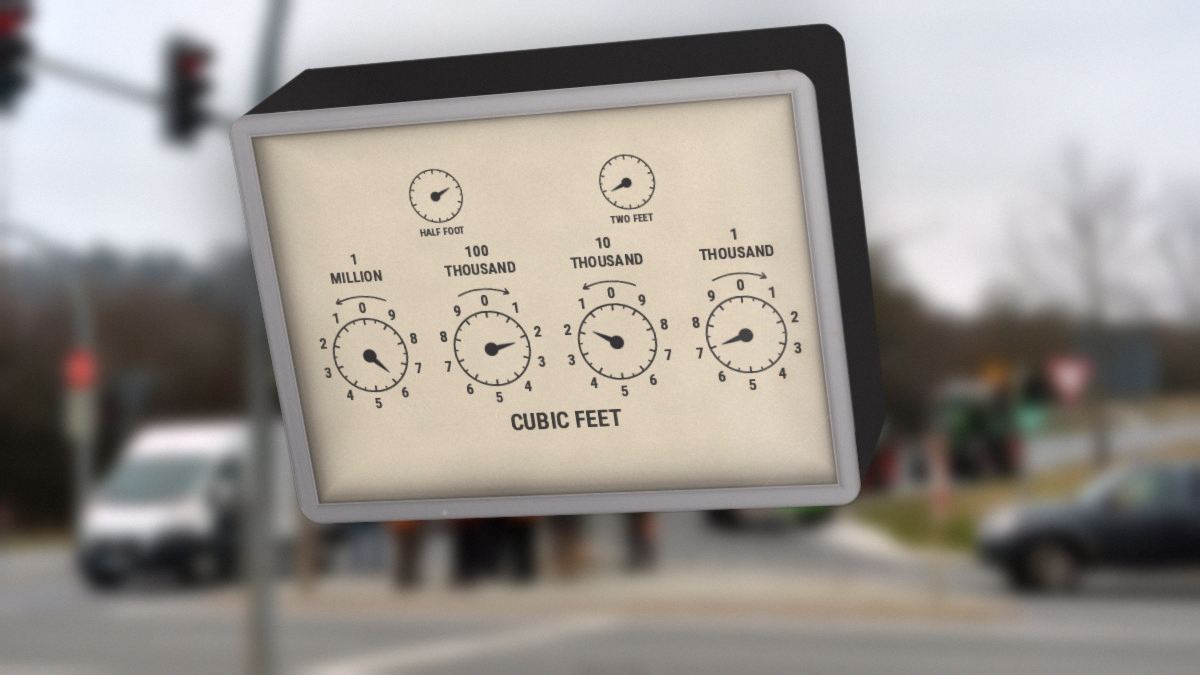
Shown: 621700 ft³
